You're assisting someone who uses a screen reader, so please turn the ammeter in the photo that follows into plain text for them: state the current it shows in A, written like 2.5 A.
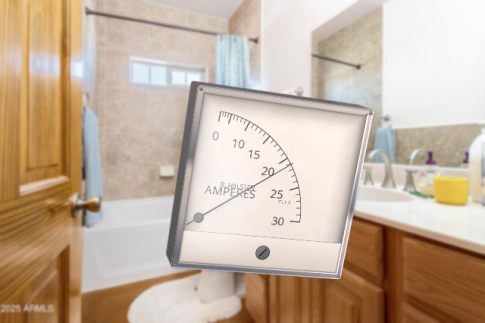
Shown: 21 A
